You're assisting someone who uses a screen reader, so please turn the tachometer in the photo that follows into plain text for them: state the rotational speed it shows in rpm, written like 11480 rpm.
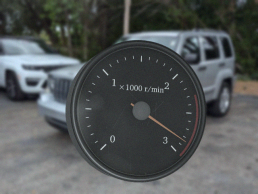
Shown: 2850 rpm
